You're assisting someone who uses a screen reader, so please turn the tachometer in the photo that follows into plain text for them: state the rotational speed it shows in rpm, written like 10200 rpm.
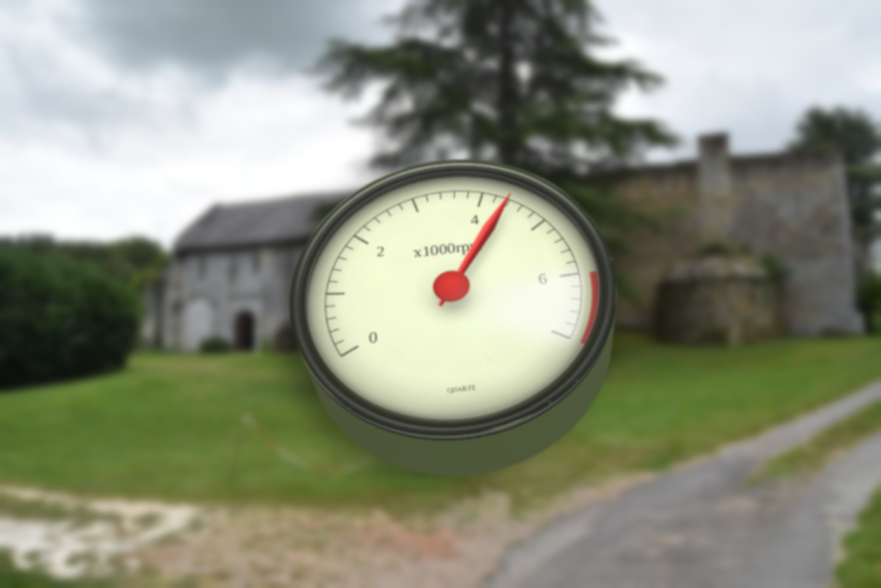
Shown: 4400 rpm
